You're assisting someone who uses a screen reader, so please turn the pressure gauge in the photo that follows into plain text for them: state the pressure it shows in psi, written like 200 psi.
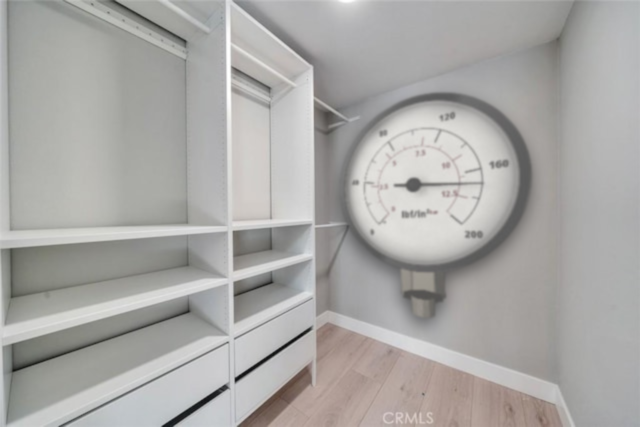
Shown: 170 psi
